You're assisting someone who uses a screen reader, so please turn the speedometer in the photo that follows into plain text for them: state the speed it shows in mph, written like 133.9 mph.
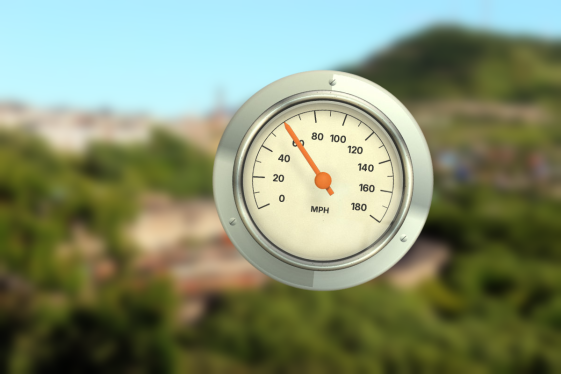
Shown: 60 mph
